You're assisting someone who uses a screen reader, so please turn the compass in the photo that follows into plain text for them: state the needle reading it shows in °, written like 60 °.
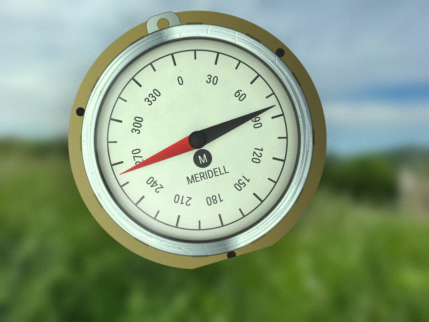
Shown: 262.5 °
